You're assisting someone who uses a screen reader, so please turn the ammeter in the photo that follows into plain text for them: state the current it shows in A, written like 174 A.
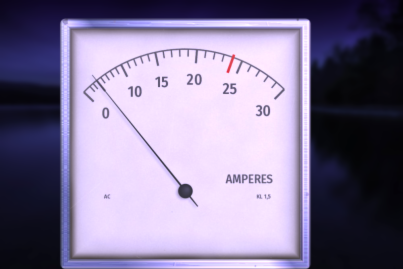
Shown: 5 A
